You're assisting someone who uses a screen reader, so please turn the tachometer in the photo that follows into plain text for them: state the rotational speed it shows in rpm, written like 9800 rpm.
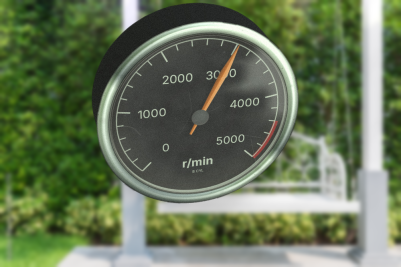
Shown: 3000 rpm
